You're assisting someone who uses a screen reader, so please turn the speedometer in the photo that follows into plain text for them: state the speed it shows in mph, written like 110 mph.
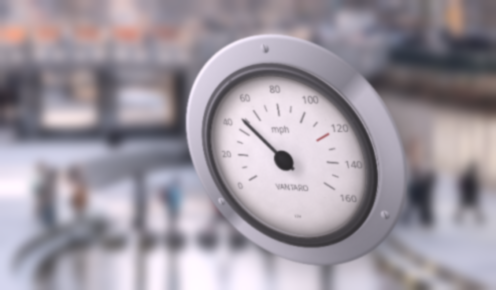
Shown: 50 mph
